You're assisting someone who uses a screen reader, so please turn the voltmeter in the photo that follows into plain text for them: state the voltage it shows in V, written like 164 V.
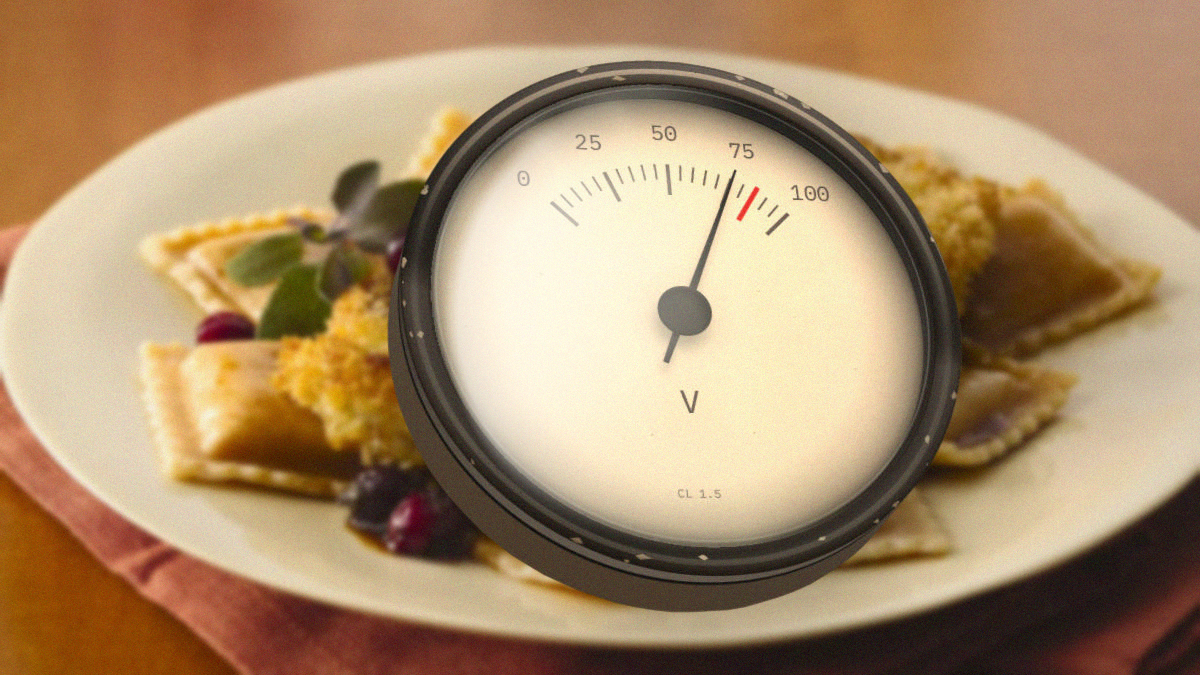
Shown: 75 V
